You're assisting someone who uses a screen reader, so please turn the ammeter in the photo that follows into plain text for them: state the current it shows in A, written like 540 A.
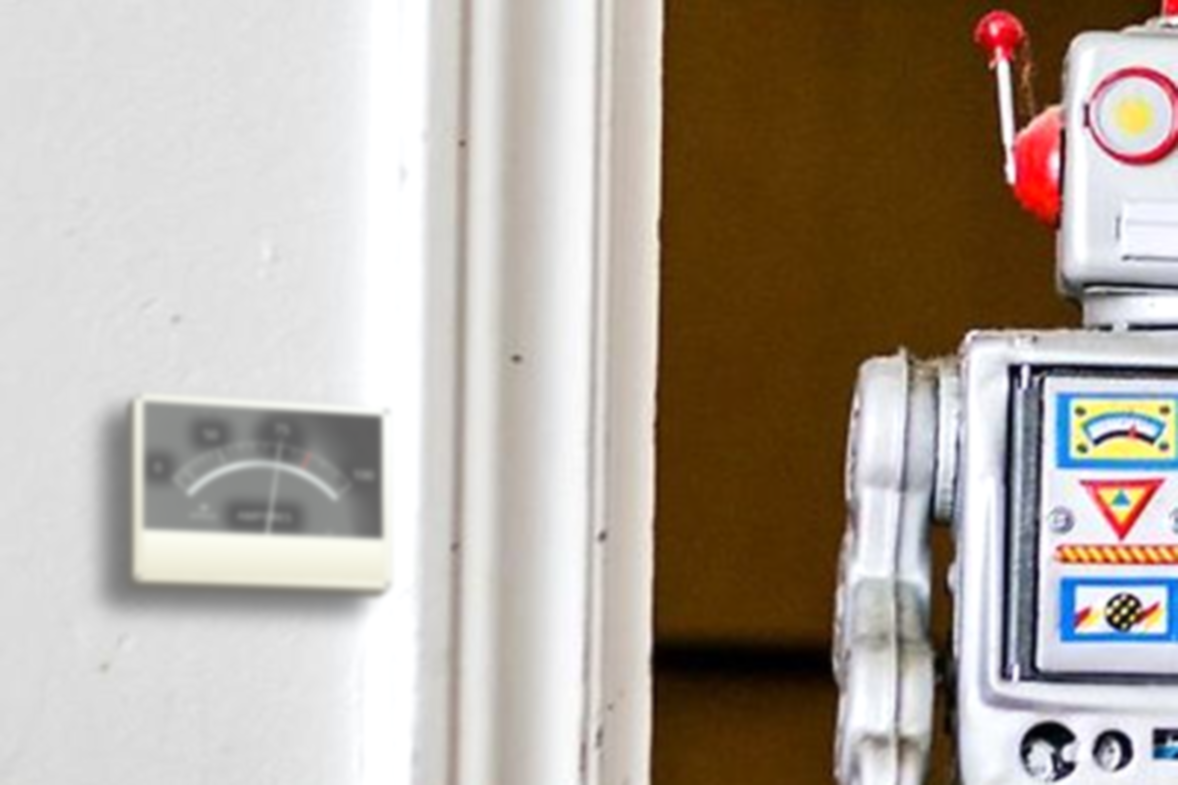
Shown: 75 A
